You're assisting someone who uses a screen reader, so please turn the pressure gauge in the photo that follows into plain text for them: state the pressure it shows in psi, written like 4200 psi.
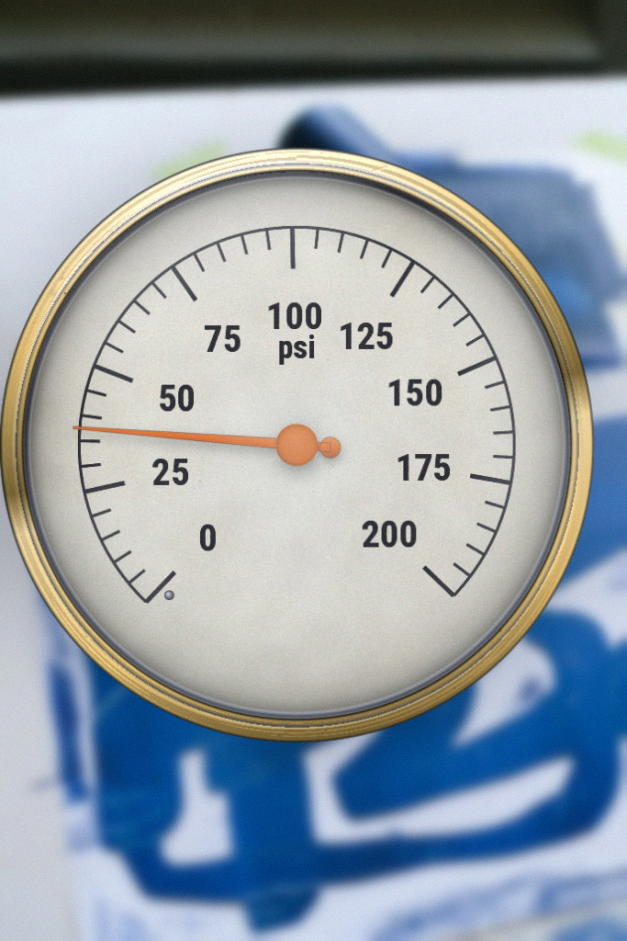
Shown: 37.5 psi
